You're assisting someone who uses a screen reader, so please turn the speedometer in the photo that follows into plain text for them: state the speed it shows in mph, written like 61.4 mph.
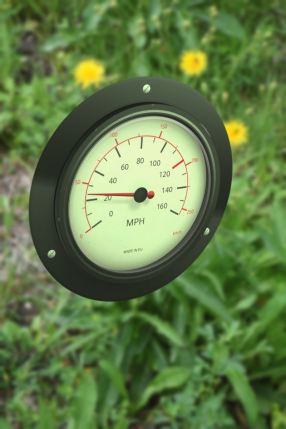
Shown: 25 mph
